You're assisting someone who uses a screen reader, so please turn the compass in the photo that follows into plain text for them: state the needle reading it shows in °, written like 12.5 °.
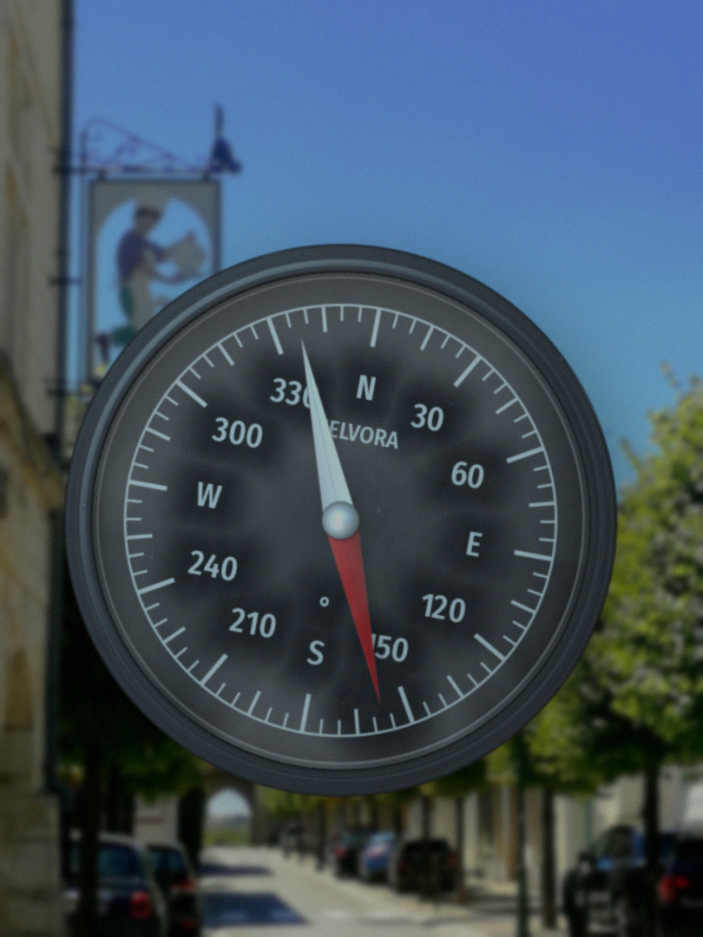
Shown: 157.5 °
